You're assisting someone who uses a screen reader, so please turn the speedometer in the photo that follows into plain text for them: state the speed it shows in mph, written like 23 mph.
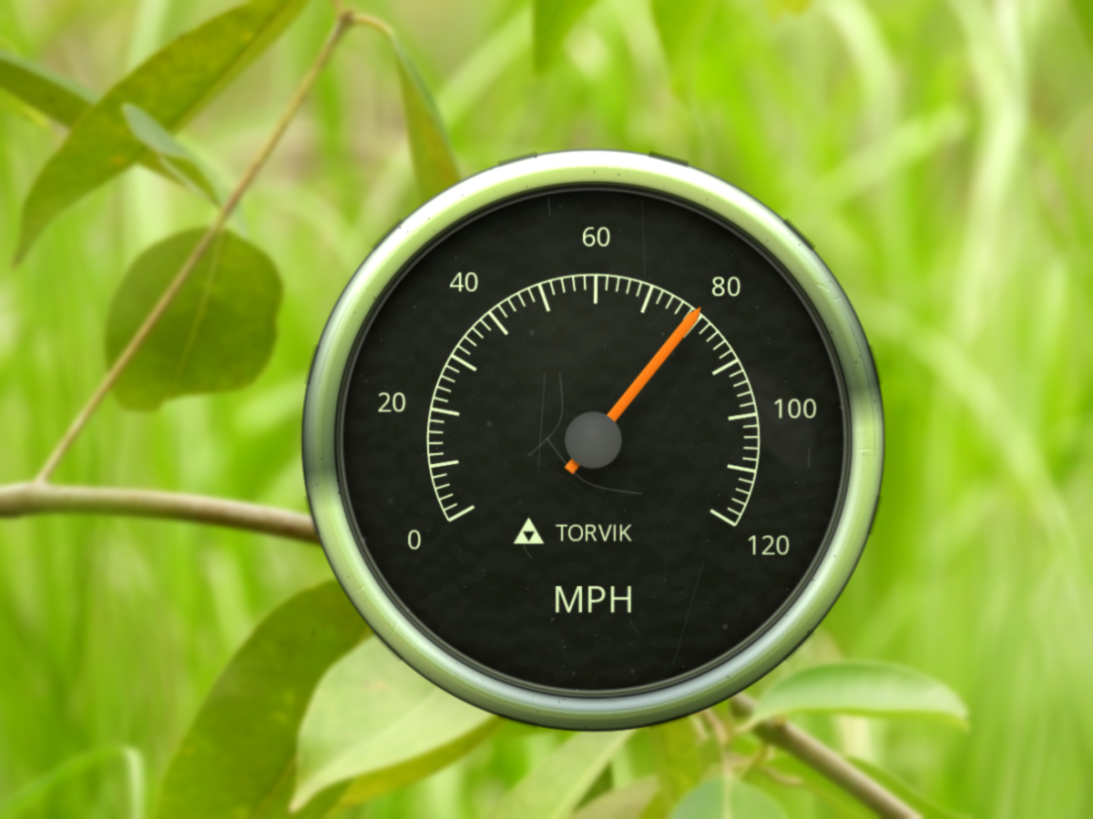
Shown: 79 mph
